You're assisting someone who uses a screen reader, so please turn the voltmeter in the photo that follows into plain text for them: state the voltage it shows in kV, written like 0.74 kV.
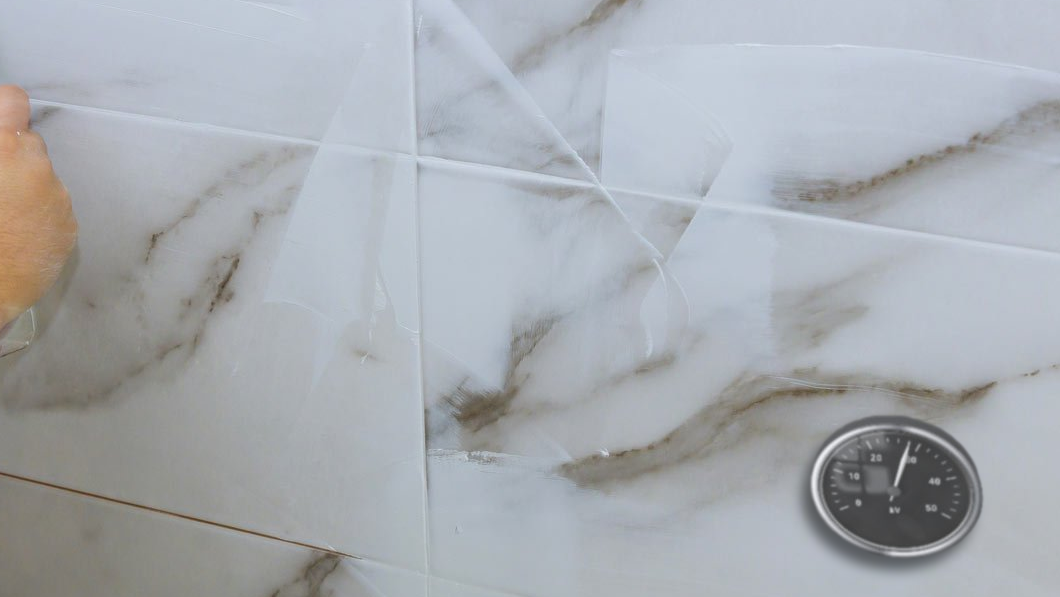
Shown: 28 kV
